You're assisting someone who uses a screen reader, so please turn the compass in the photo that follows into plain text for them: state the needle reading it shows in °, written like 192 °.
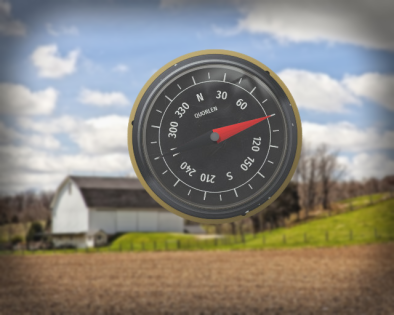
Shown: 90 °
